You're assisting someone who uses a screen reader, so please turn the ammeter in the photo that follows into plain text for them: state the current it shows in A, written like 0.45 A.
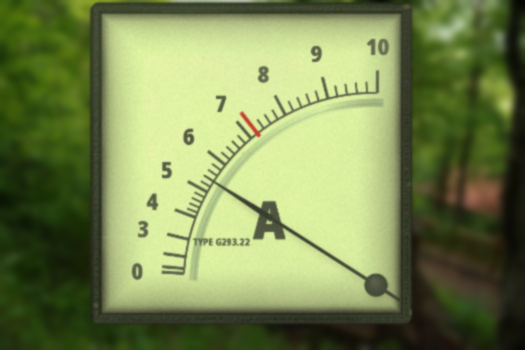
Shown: 5.4 A
